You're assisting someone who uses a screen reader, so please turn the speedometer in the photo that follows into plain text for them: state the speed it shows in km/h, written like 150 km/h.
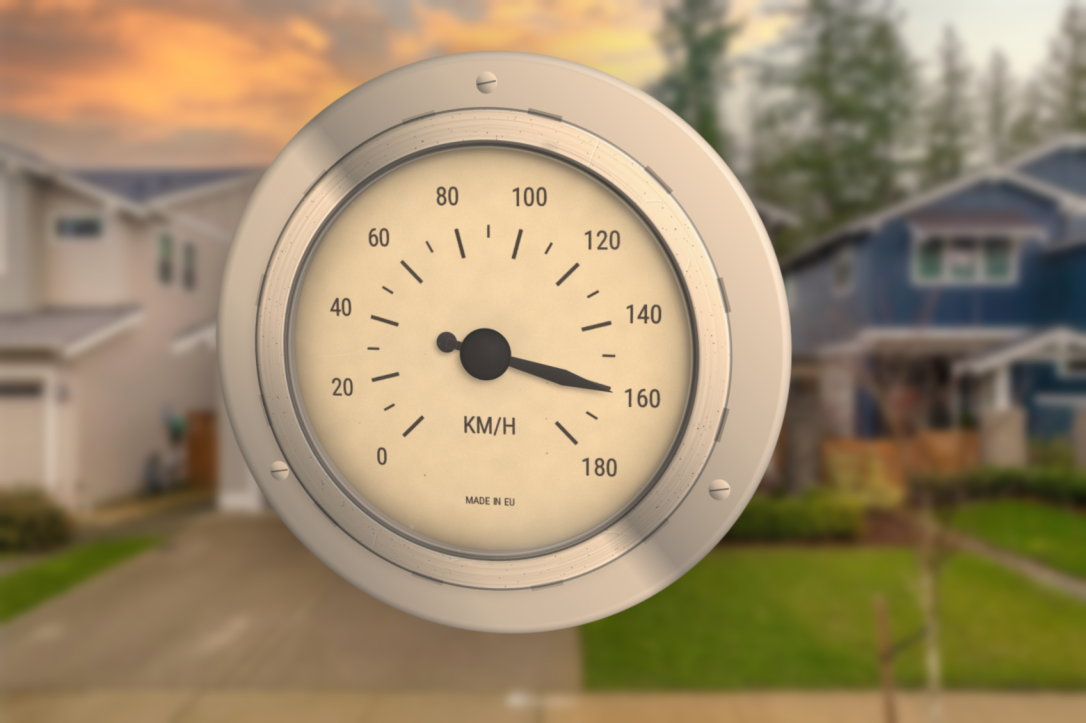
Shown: 160 km/h
